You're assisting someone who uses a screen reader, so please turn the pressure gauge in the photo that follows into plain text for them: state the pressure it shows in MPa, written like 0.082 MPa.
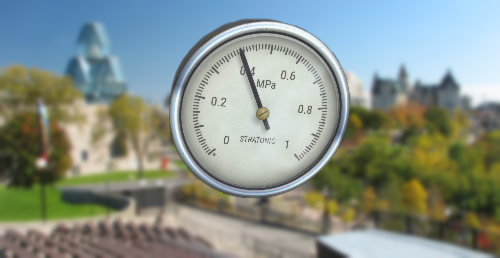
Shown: 0.4 MPa
